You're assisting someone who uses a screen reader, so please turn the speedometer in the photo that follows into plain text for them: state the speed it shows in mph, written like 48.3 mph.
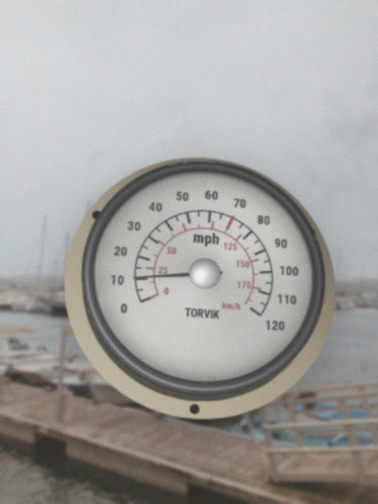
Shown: 10 mph
